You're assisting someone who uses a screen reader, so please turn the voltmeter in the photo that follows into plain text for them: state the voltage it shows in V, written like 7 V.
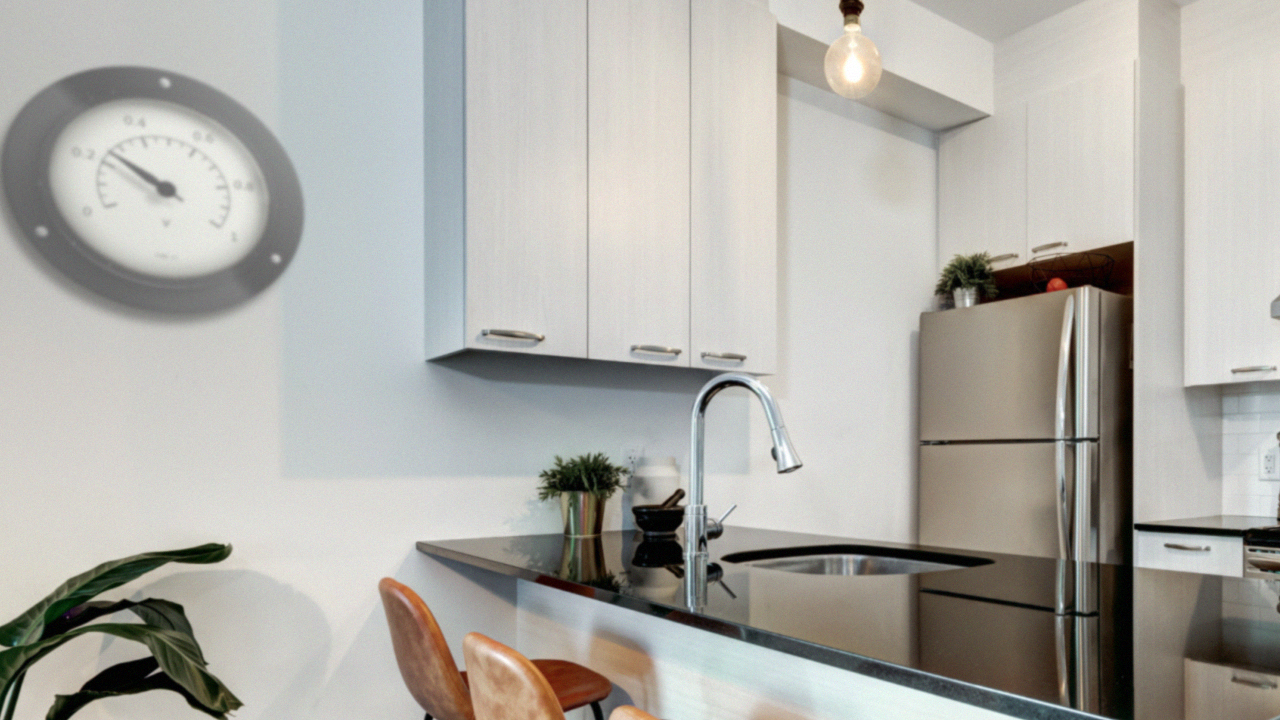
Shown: 0.25 V
